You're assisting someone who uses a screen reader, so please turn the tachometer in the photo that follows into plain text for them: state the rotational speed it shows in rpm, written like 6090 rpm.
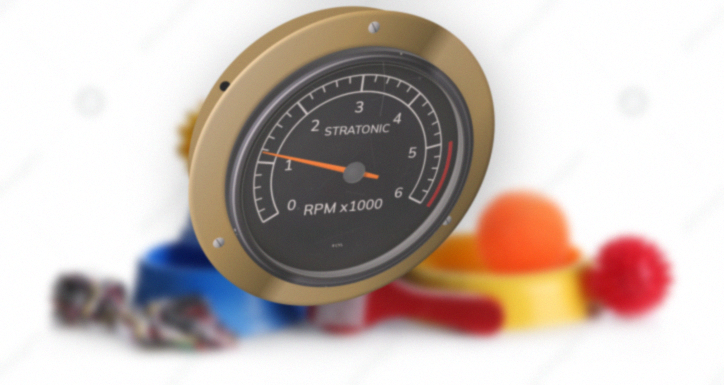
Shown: 1200 rpm
